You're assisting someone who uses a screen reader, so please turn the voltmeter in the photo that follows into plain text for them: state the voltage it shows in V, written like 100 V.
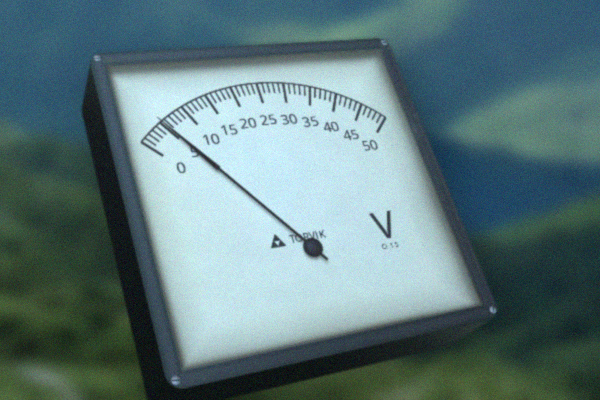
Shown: 5 V
